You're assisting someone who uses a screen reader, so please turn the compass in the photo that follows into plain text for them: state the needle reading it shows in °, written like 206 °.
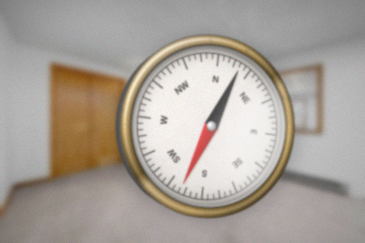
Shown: 200 °
